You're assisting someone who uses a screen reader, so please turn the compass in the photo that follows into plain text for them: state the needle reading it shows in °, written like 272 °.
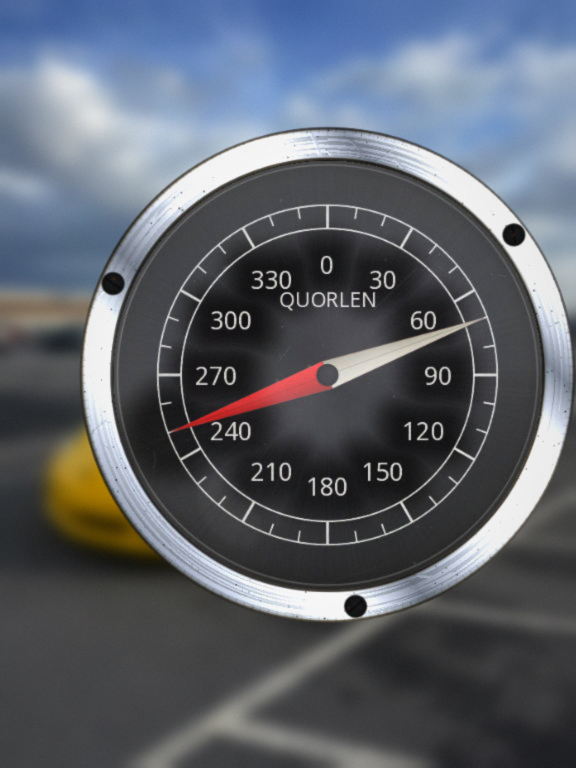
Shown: 250 °
